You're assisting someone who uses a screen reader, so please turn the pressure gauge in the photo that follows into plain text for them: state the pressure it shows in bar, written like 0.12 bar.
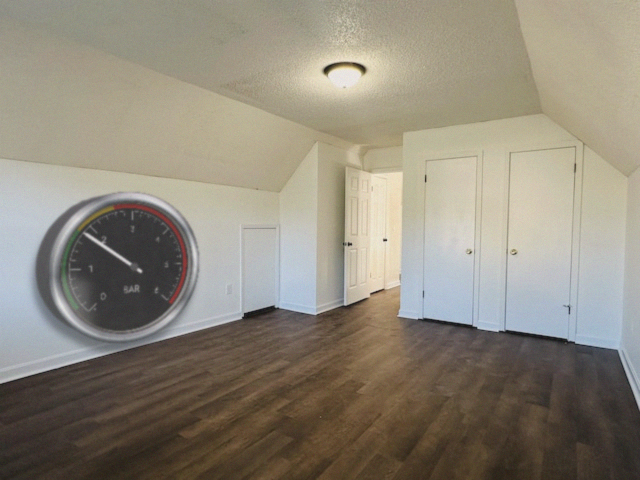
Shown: 1.8 bar
